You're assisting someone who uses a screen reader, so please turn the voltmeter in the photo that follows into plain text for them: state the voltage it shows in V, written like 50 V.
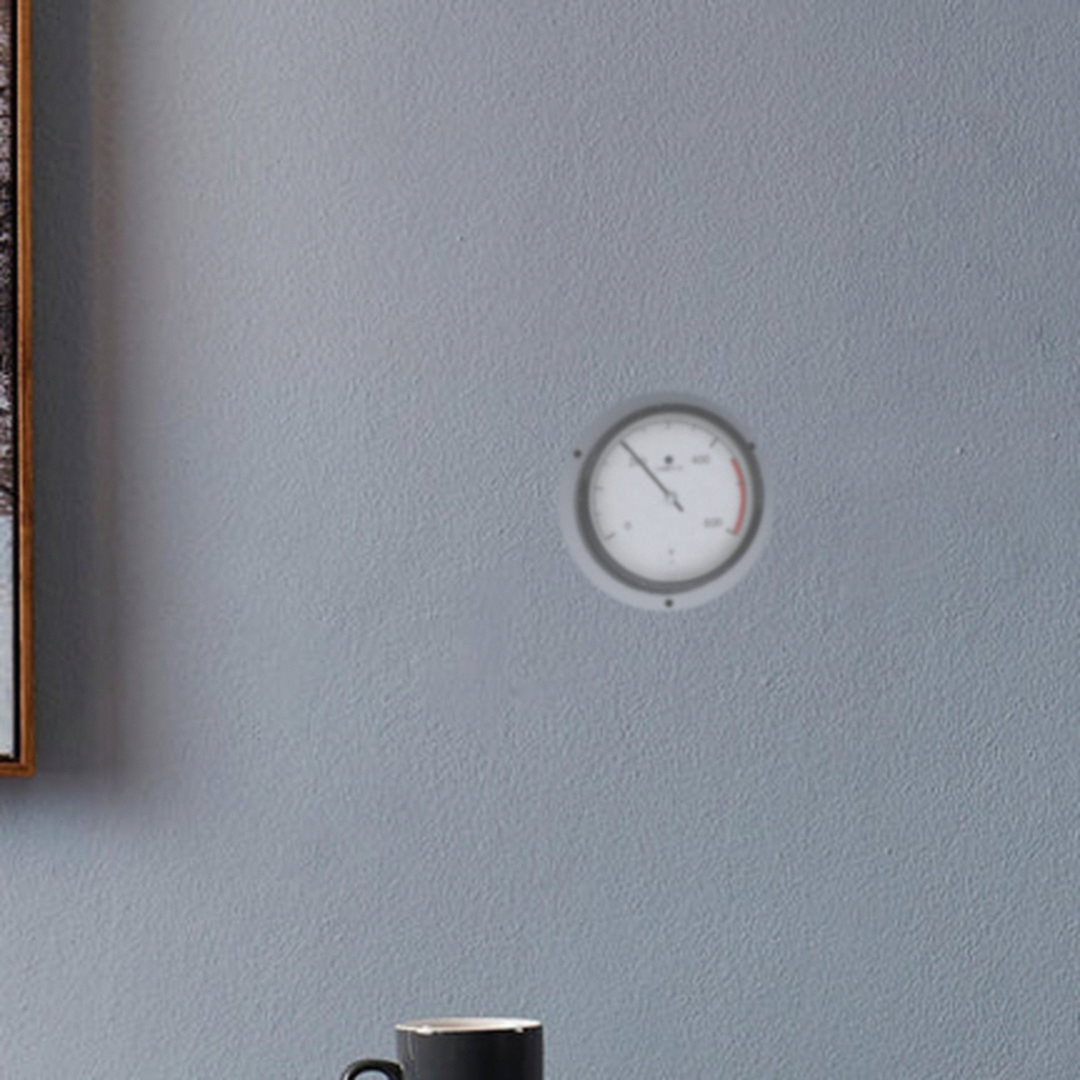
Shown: 200 V
